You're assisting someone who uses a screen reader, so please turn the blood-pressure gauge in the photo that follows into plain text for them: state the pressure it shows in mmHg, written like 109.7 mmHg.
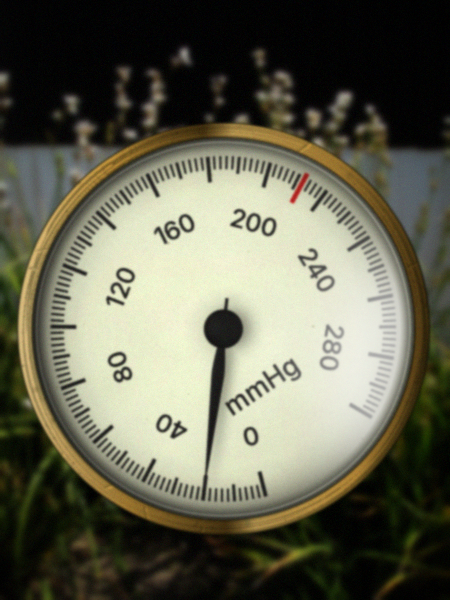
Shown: 20 mmHg
